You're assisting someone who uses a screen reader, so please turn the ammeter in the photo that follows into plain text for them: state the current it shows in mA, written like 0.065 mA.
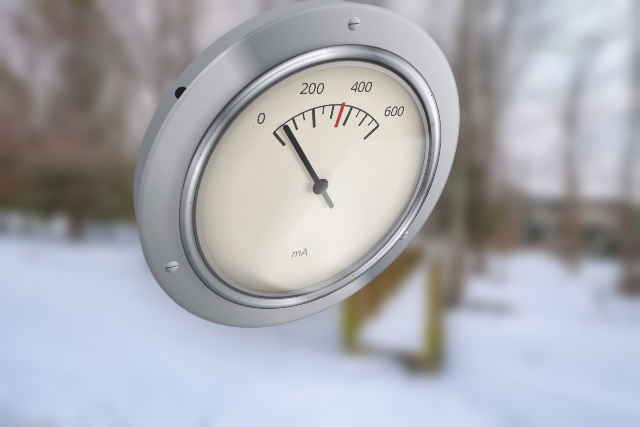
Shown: 50 mA
